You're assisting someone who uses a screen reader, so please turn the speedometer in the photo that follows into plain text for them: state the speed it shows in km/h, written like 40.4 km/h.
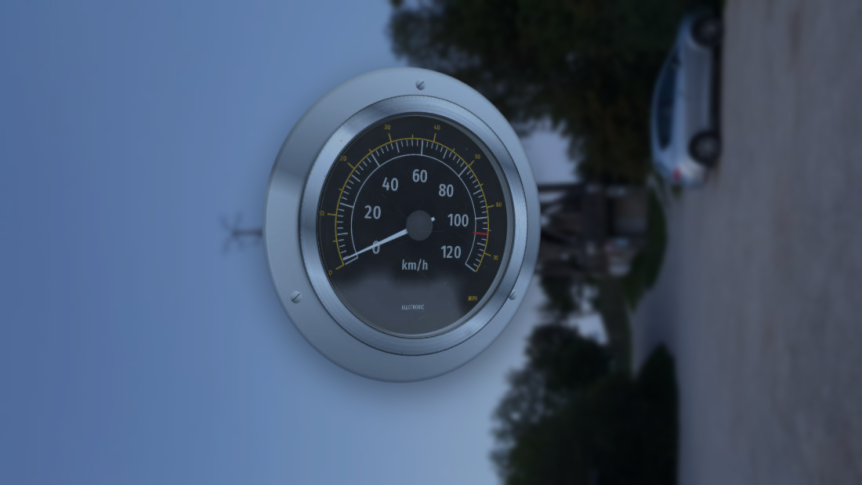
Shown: 2 km/h
